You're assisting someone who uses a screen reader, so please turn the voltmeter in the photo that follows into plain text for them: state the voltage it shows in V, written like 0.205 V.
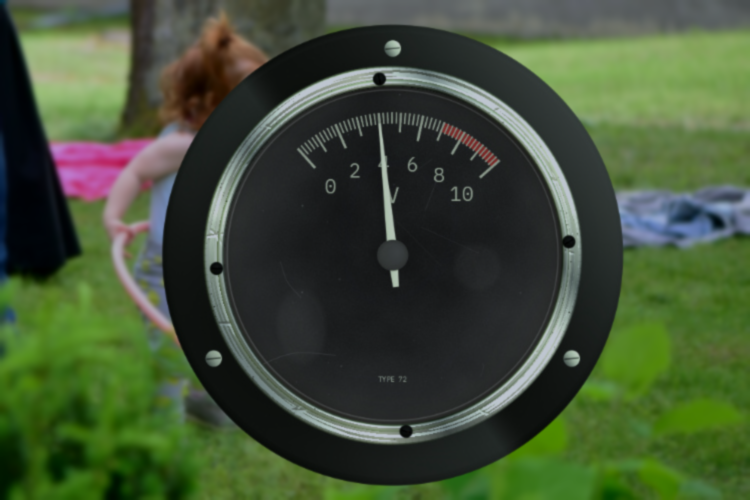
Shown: 4 V
